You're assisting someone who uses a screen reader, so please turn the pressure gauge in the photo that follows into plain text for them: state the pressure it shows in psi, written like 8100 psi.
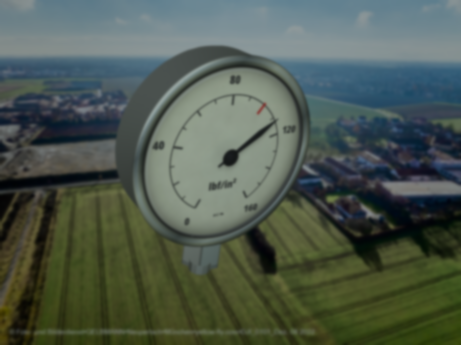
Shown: 110 psi
